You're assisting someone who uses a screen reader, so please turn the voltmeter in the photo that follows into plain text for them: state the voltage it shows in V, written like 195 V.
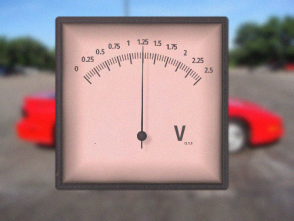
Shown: 1.25 V
